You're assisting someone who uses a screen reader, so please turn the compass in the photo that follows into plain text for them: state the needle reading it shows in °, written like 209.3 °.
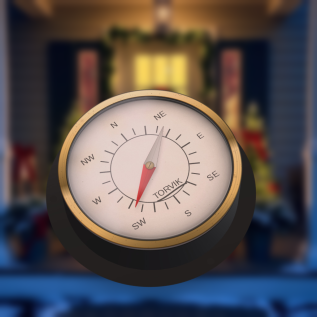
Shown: 232.5 °
